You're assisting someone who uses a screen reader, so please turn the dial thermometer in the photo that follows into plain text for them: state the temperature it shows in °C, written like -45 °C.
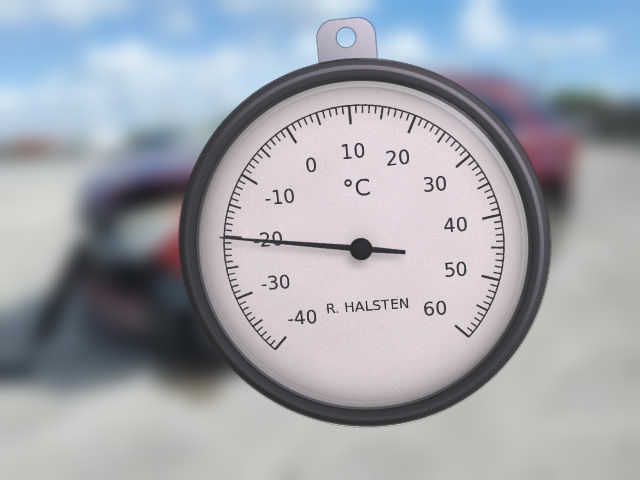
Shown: -20 °C
